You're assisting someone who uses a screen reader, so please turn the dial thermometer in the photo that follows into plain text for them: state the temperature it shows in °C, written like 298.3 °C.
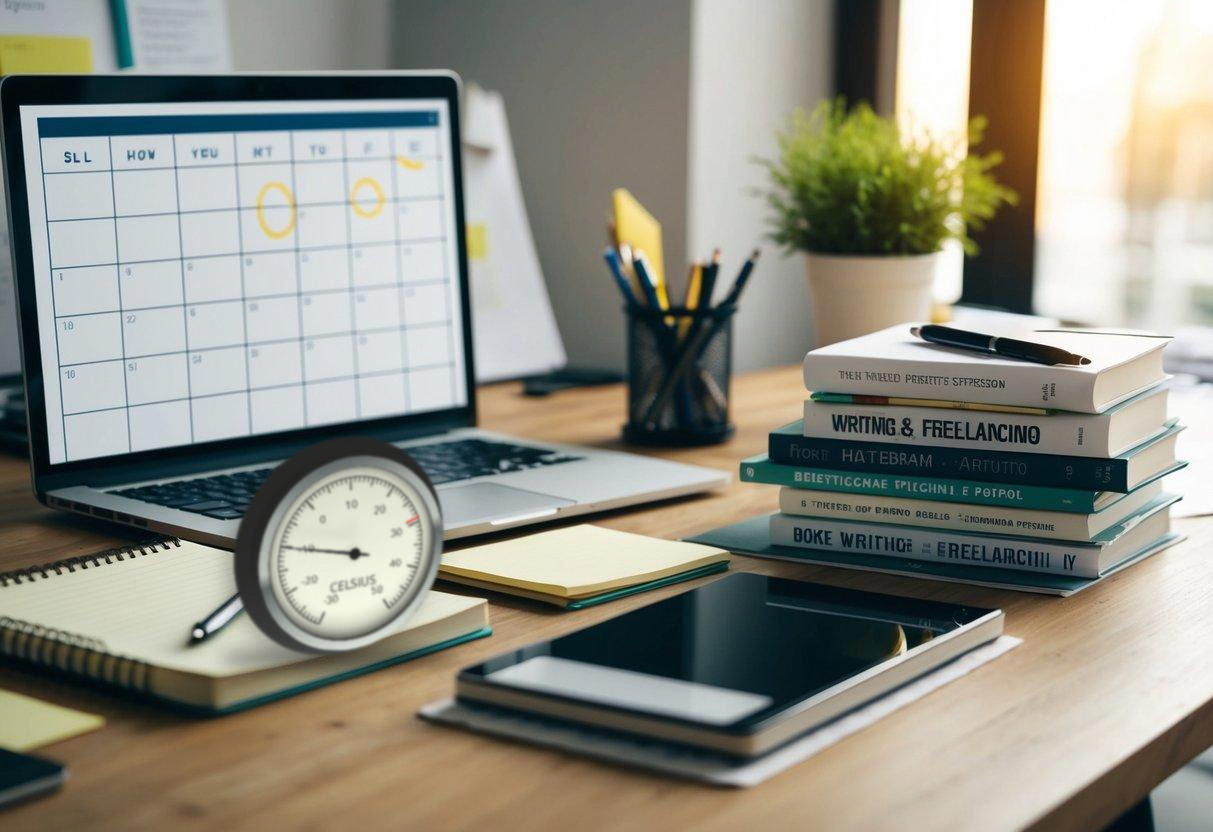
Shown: -10 °C
